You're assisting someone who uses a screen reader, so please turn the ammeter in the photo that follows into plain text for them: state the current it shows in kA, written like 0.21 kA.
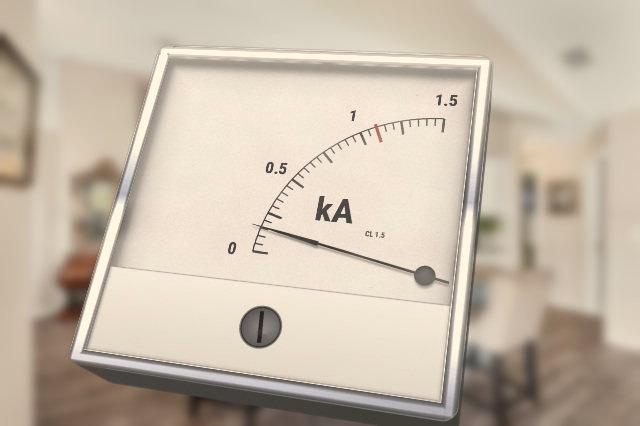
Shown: 0.15 kA
